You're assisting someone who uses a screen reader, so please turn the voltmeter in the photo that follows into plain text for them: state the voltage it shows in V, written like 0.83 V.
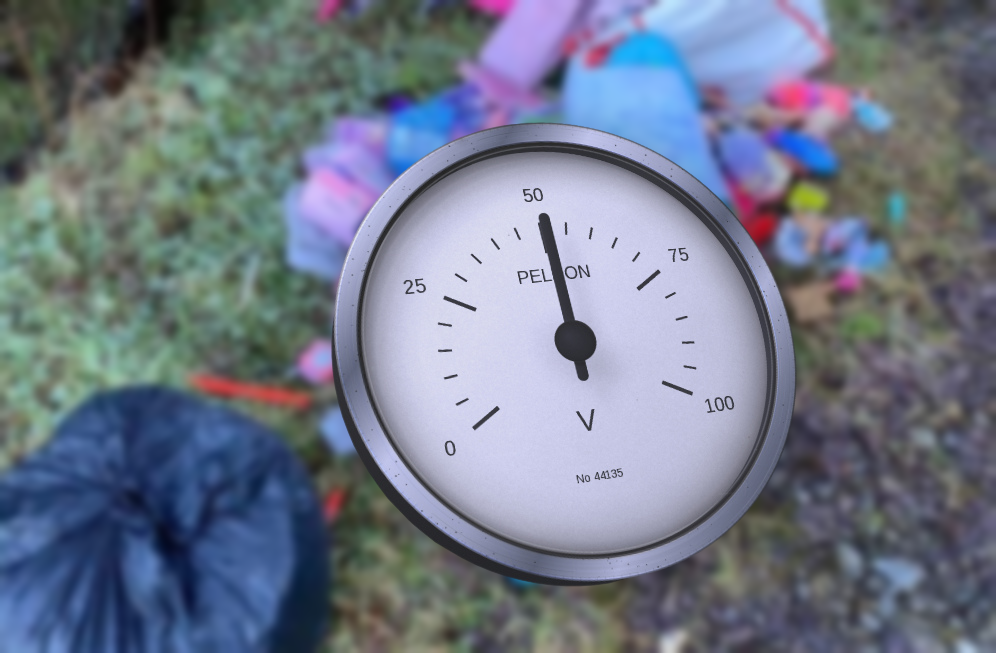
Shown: 50 V
